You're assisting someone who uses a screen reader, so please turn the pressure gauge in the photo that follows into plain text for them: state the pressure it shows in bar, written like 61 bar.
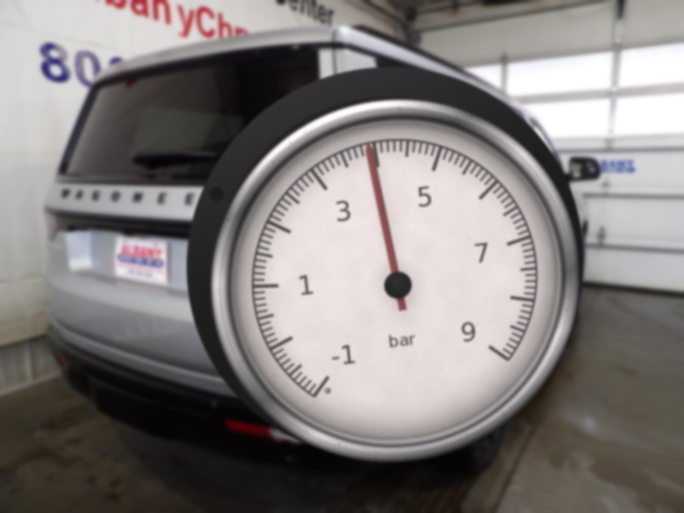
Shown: 3.9 bar
